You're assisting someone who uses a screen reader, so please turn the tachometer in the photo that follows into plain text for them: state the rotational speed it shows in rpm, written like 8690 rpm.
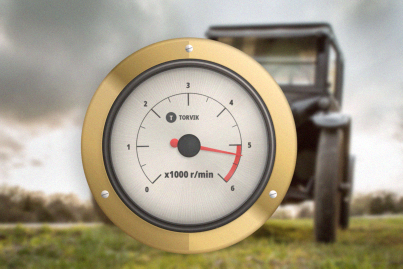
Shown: 5250 rpm
